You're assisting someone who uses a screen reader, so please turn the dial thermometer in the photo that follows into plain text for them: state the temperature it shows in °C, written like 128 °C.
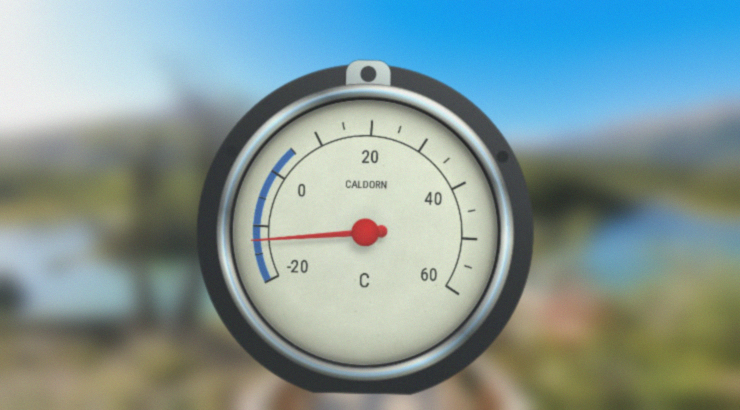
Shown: -12.5 °C
